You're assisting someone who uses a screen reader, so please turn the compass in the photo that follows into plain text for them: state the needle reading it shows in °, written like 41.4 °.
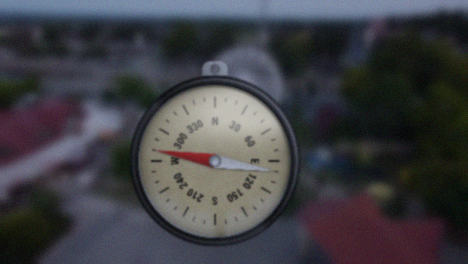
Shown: 280 °
